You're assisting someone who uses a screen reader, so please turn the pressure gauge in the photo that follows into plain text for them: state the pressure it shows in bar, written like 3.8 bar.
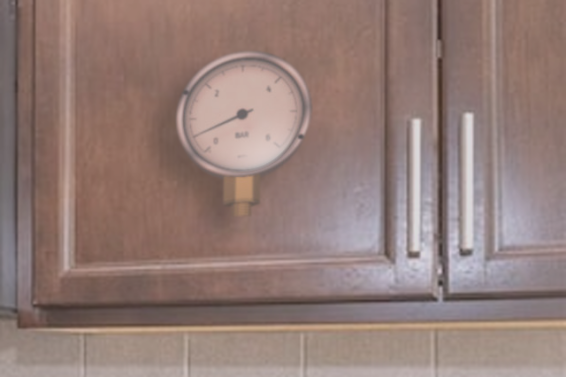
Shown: 0.5 bar
